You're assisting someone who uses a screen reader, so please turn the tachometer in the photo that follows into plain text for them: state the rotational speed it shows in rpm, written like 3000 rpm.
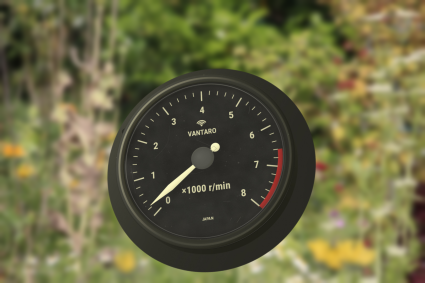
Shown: 200 rpm
